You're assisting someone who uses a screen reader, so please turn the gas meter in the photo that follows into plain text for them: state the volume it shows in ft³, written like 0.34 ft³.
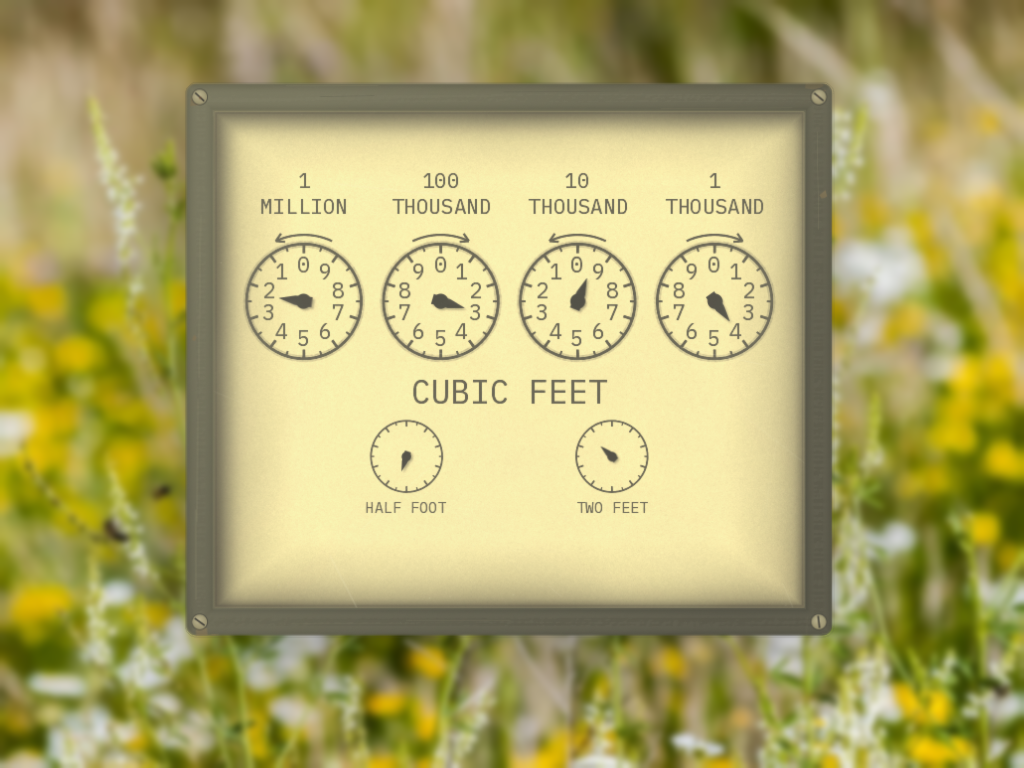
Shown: 229400 ft³
